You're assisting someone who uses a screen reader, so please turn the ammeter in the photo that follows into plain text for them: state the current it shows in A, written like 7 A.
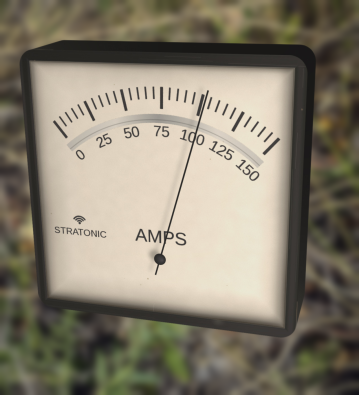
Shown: 102.5 A
